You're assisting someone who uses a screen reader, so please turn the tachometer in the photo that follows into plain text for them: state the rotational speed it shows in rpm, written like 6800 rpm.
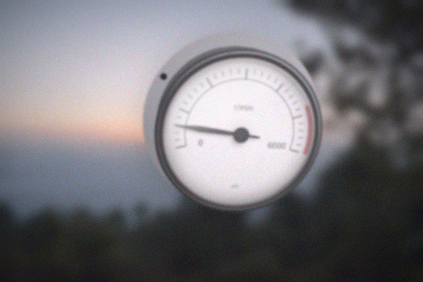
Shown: 600 rpm
